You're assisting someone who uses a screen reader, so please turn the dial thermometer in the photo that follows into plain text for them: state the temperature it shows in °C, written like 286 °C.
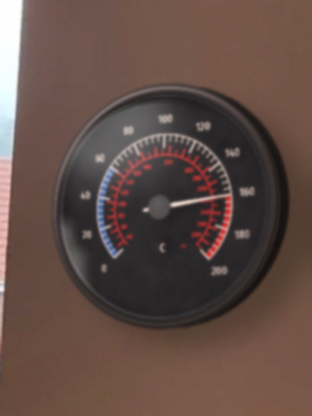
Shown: 160 °C
